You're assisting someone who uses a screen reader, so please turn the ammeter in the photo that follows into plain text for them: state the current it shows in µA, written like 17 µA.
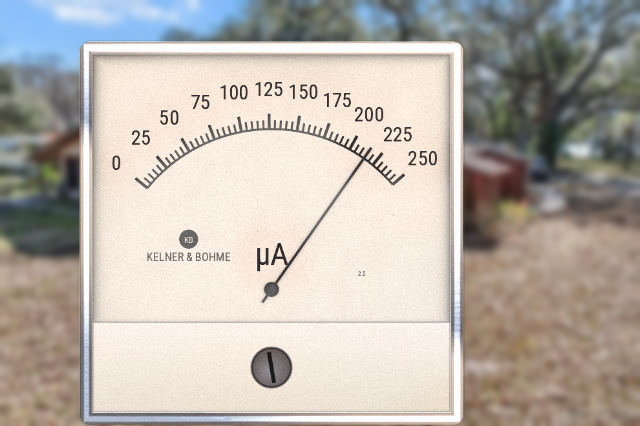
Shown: 215 µA
